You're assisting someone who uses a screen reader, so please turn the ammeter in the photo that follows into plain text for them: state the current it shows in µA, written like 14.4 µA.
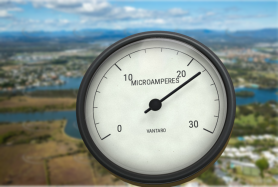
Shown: 22 µA
